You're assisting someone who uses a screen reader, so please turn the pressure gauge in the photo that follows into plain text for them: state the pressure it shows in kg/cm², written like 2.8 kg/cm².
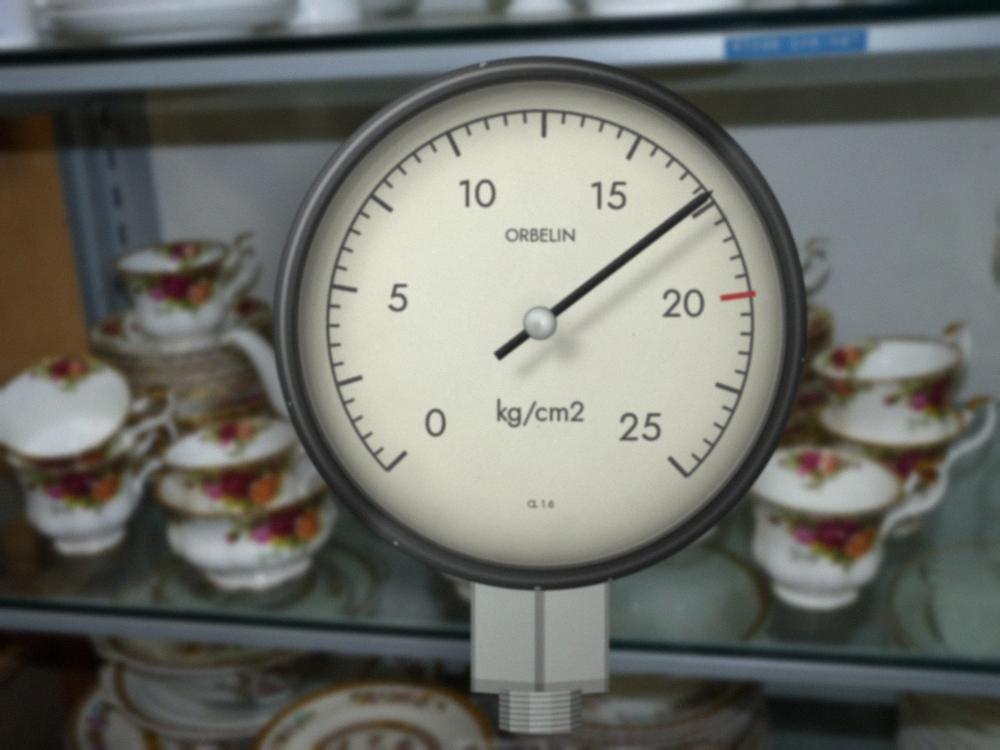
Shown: 17.25 kg/cm²
